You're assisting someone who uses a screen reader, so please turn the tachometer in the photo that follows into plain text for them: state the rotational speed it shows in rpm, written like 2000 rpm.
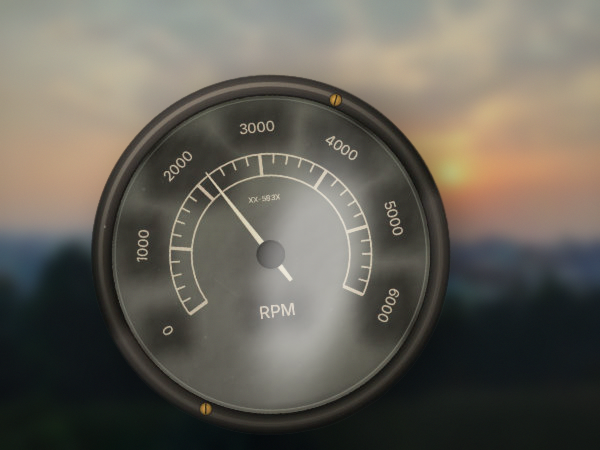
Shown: 2200 rpm
